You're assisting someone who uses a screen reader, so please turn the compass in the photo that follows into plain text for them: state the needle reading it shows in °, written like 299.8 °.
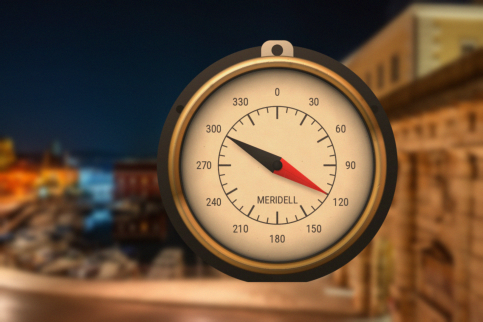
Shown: 120 °
